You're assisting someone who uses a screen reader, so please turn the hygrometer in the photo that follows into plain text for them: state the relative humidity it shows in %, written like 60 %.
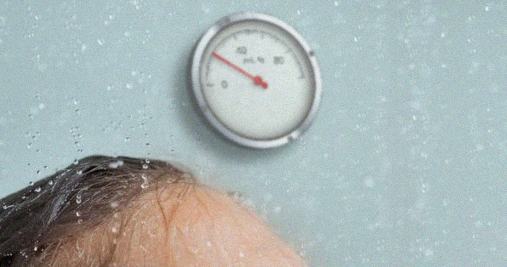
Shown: 20 %
